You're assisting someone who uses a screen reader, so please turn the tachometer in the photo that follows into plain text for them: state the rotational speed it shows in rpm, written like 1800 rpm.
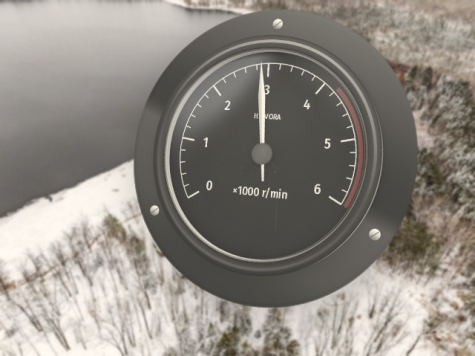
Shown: 2900 rpm
